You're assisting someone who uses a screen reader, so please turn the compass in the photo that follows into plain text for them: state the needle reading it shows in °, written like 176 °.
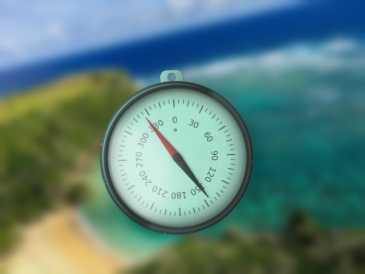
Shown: 325 °
